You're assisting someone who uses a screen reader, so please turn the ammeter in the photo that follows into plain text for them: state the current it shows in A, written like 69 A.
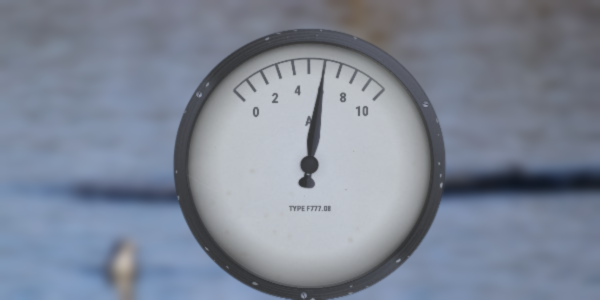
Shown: 6 A
